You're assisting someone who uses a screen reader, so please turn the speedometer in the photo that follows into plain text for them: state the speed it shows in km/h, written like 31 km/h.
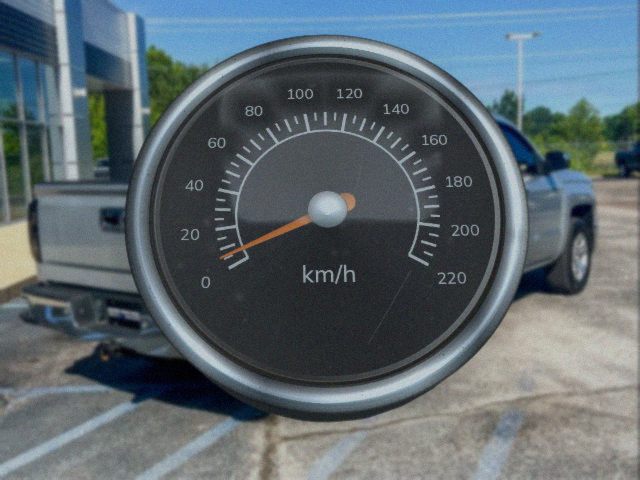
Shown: 5 km/h
